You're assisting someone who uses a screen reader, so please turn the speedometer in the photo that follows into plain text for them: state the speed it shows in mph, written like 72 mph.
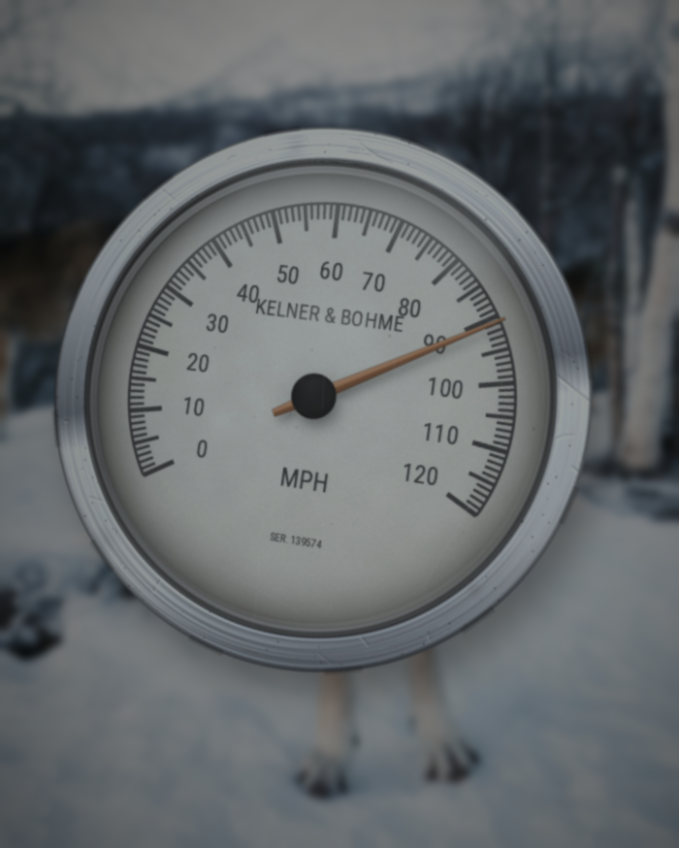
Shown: 91 mph
